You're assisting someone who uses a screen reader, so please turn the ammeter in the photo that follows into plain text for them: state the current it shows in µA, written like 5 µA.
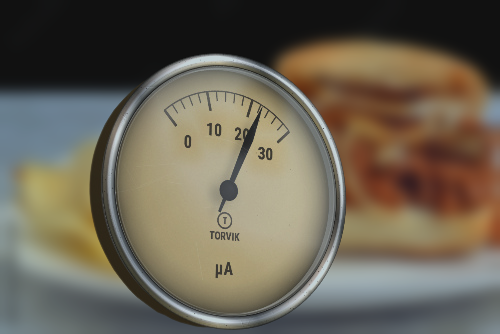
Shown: 22 µA
